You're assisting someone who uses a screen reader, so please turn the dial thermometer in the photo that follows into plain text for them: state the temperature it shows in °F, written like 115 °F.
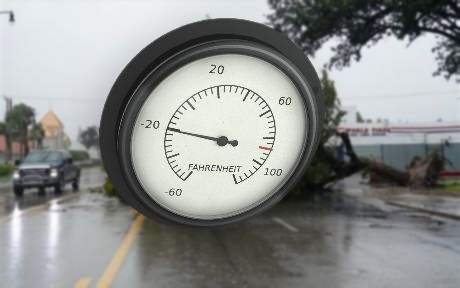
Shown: -20 °F
